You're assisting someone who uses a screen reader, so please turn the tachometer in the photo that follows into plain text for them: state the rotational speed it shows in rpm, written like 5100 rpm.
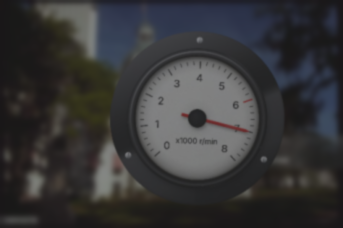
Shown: 7000 rpm
